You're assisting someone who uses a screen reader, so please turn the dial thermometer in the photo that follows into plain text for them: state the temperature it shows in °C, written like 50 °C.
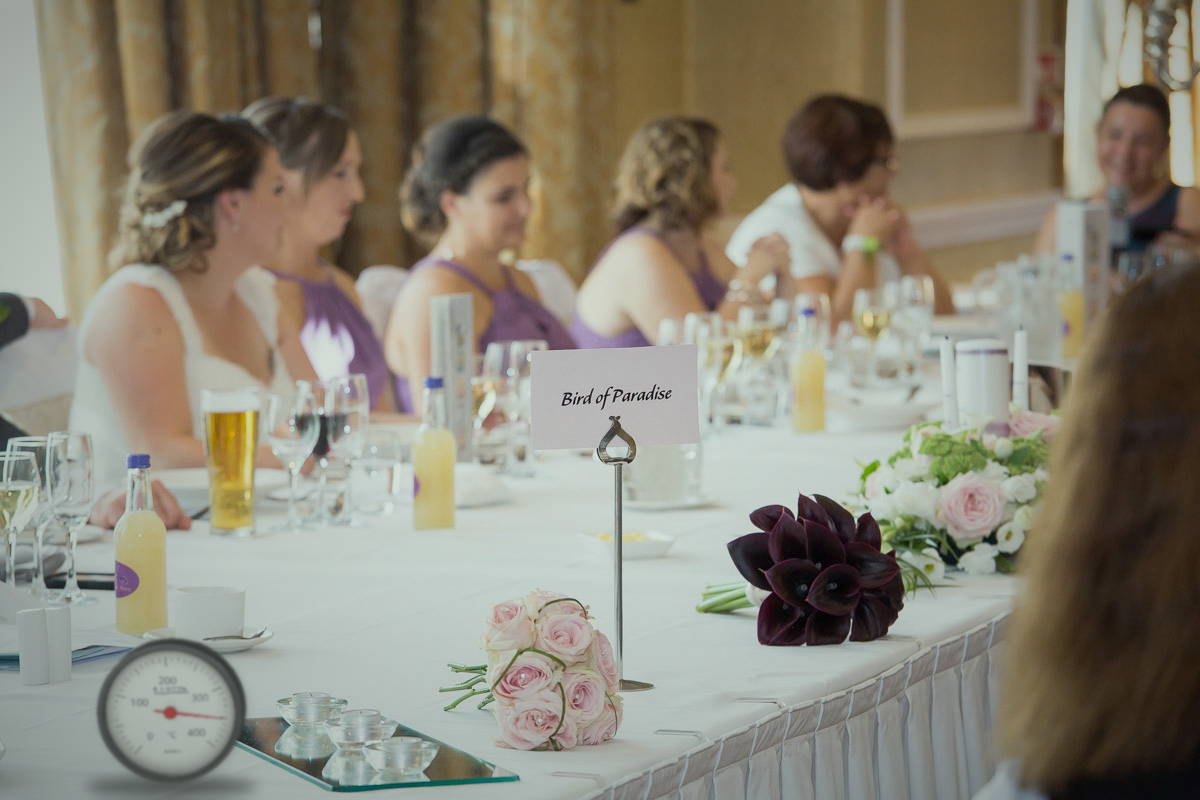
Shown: 350 °C
